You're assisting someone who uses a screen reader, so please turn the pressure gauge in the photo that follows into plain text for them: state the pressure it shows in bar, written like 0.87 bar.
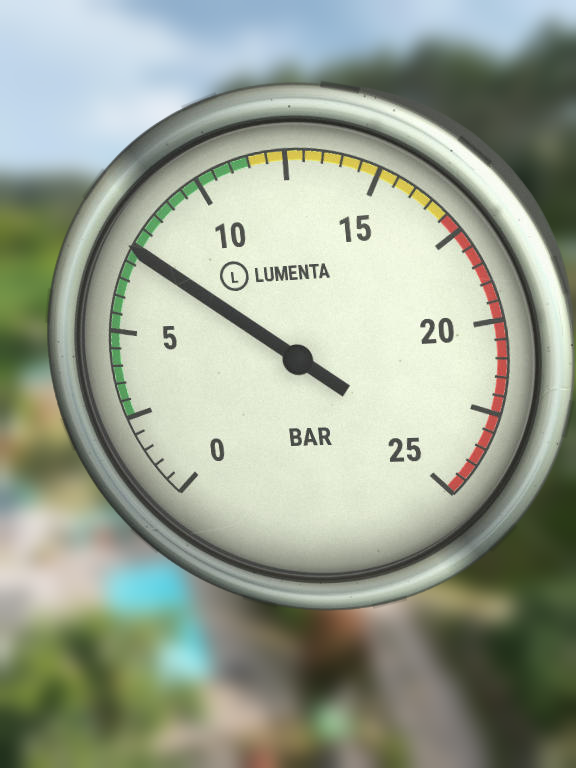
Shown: 7.5 bar
